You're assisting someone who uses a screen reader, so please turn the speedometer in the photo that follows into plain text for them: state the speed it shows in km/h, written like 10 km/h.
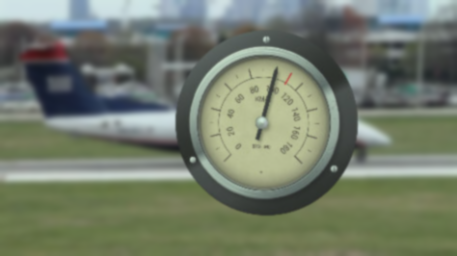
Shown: 100 km/h
